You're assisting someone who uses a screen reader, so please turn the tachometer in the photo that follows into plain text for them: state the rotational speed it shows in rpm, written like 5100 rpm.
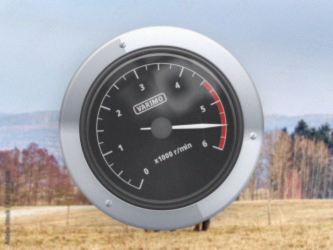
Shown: 5500 rpm
